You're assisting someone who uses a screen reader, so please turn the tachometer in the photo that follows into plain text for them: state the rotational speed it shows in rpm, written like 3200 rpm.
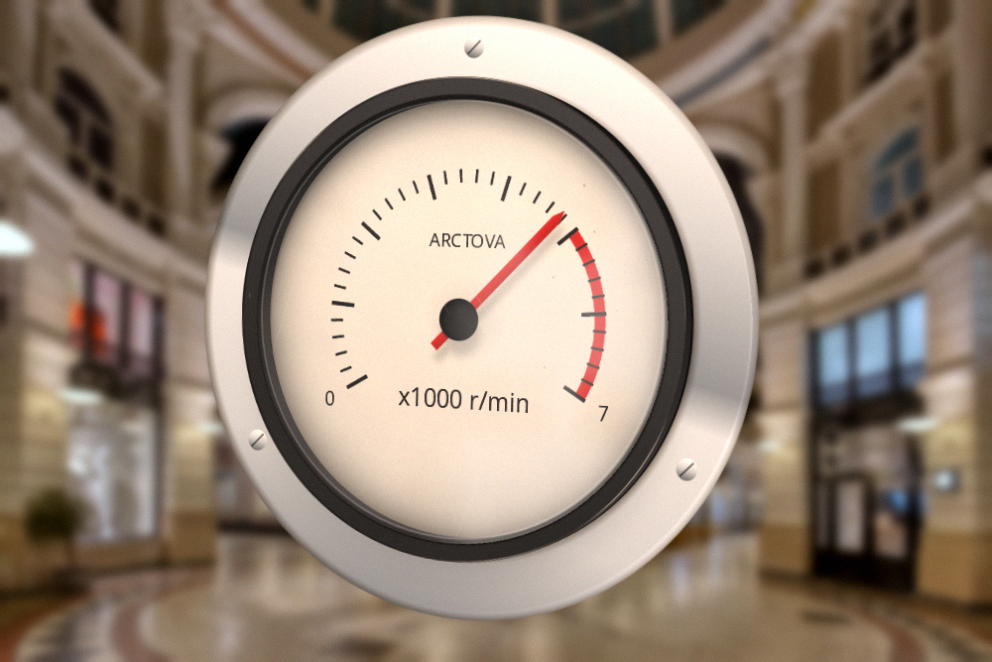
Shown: 4800 rpm
